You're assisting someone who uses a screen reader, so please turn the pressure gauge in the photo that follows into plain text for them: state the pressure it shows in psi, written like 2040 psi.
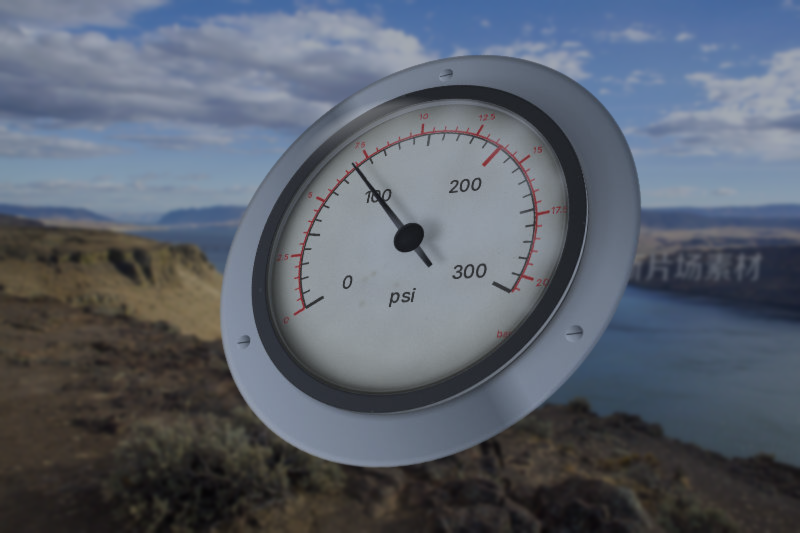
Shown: 100 psi
